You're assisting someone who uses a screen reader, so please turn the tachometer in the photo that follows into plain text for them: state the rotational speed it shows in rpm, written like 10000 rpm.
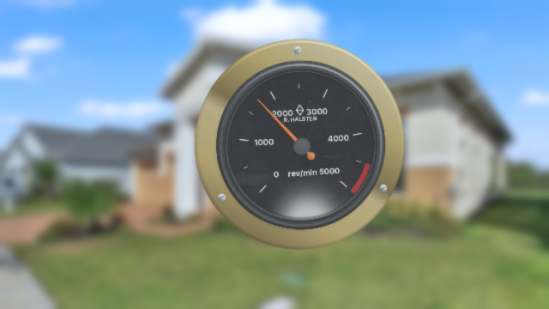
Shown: 1750 rpm
